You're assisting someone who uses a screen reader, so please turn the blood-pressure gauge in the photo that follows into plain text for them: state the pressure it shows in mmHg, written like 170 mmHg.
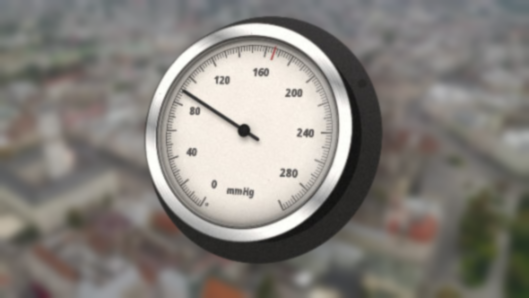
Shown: 90 mmHg
